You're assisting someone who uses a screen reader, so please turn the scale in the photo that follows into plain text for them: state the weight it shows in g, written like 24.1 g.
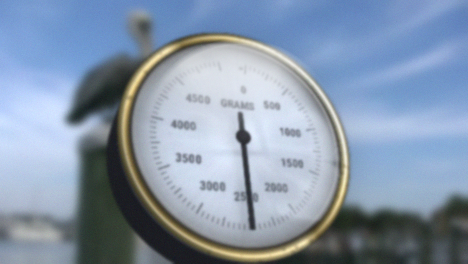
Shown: 2500 g
